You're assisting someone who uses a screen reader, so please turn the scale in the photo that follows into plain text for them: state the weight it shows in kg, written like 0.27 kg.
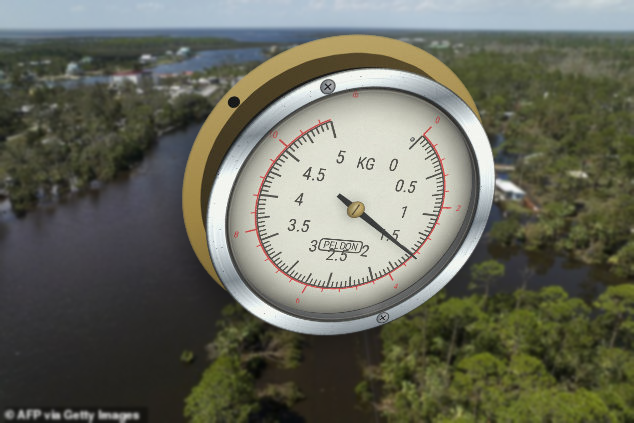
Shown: 1.5 kg
